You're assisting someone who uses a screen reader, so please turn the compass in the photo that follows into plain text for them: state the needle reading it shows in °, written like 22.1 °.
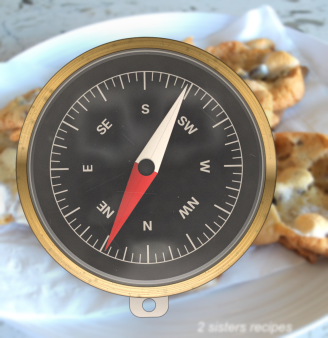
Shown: 27.5 °
